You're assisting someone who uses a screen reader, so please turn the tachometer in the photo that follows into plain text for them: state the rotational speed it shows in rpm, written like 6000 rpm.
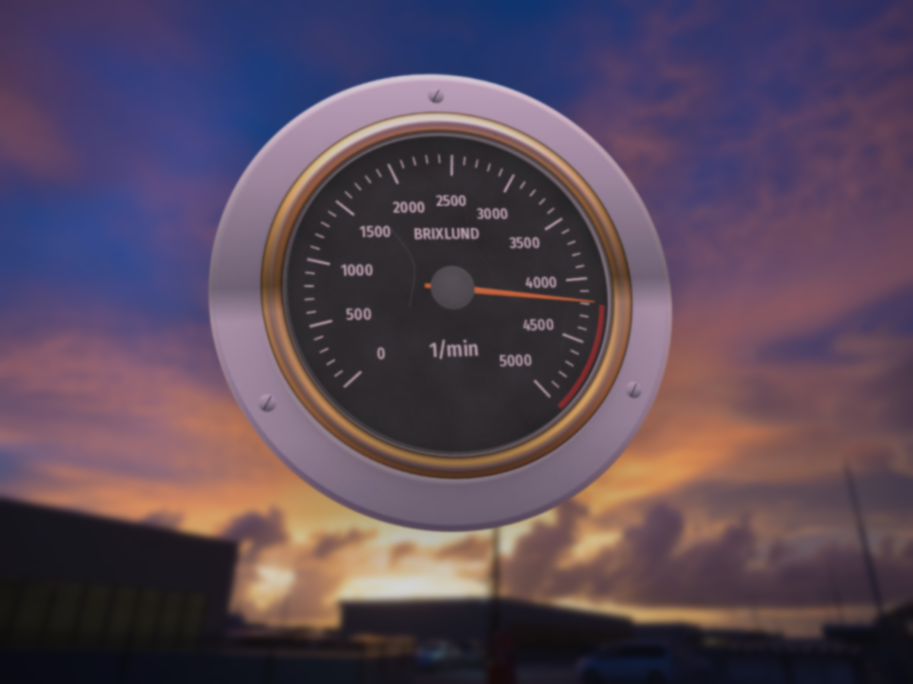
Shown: 4200 rpm
